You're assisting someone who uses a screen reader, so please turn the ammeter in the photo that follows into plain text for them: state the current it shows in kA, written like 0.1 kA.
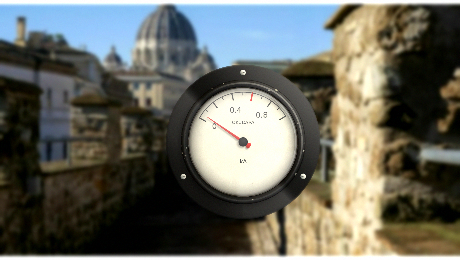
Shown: 0.05 kA
